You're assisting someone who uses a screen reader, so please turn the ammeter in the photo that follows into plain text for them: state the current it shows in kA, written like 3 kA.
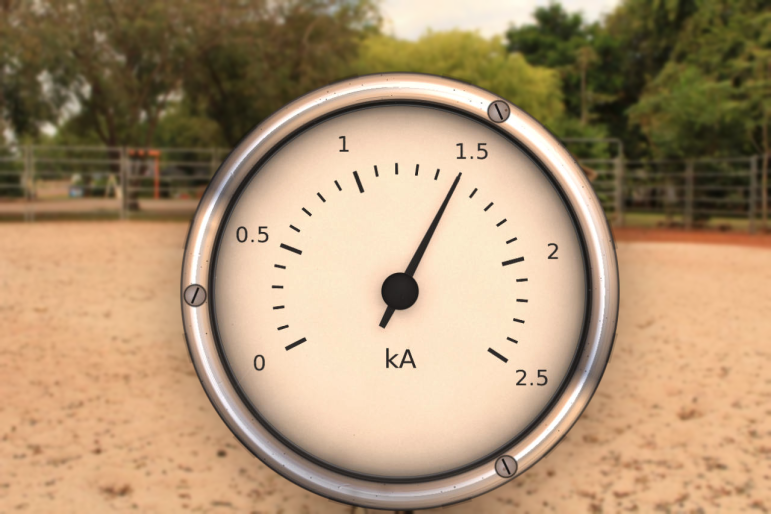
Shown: 1.5 kA
